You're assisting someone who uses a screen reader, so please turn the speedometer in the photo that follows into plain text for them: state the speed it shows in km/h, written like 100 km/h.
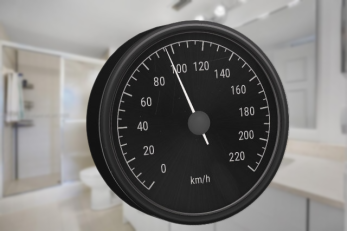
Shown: 95 km/h
